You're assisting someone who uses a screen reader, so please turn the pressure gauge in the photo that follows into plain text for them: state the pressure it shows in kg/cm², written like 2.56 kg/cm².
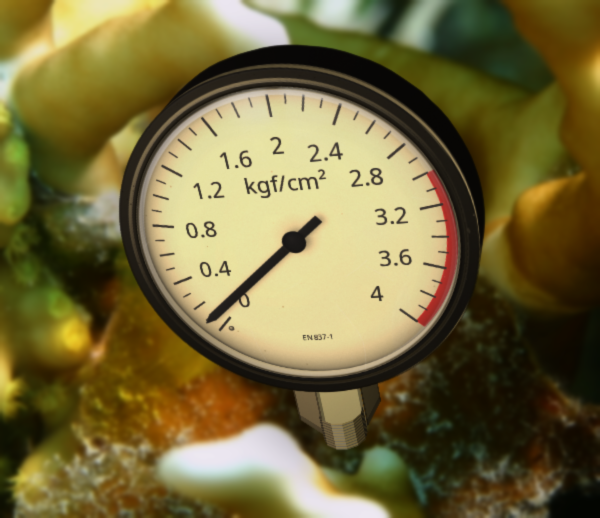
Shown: 0.1 kg/cm²
